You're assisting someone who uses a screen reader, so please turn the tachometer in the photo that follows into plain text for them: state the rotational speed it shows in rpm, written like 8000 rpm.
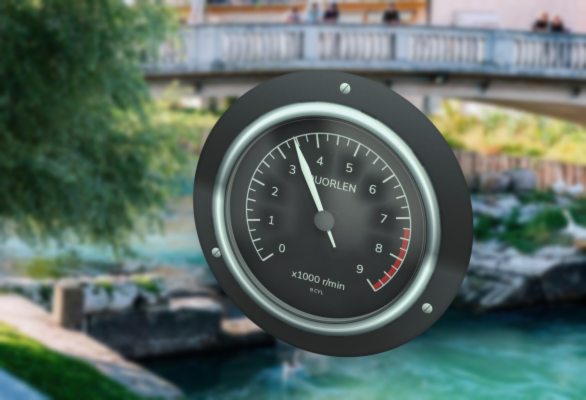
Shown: 3500 rpm
